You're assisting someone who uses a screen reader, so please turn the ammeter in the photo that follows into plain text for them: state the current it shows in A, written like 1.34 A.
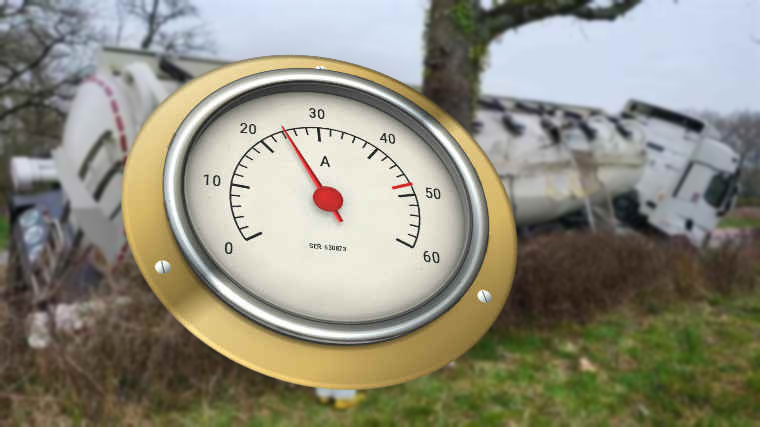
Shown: 24 A
